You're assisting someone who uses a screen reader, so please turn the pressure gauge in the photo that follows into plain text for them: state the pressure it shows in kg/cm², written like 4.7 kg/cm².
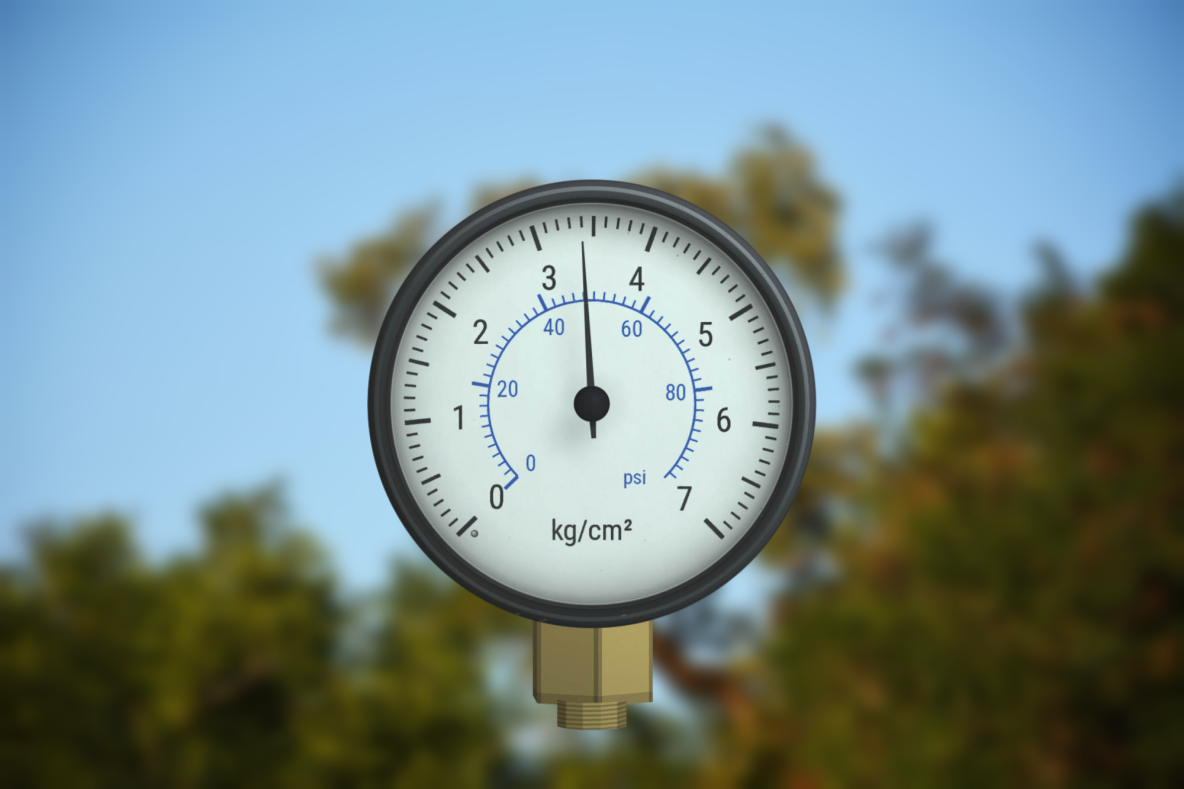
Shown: 3.4 kg/cm²
